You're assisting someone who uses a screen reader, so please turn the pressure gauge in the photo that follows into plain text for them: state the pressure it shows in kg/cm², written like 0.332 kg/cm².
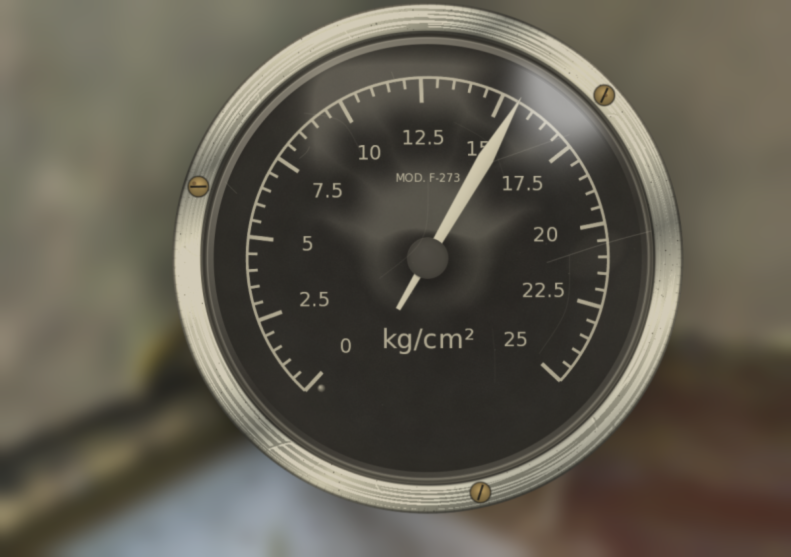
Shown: 15.5 kg/cm²
